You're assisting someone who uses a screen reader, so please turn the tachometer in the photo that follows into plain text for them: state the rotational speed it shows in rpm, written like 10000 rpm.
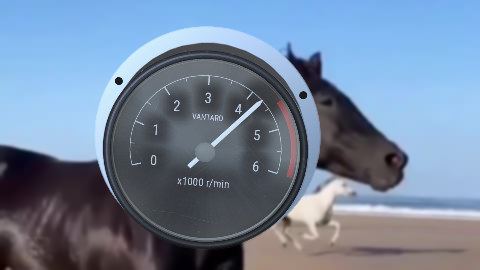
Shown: 4250 rpm
